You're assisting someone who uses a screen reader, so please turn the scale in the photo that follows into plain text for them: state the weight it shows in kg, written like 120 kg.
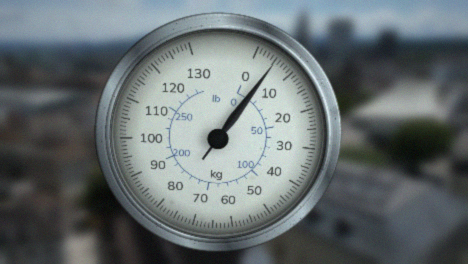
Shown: 5 kg
